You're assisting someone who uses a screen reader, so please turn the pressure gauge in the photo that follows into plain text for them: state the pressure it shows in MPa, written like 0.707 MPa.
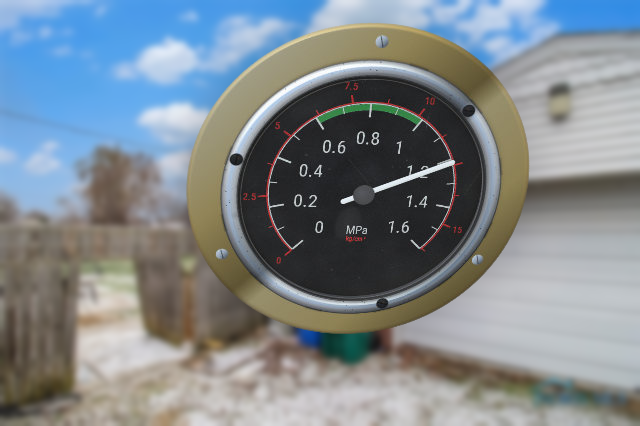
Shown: 1.2 MPa
